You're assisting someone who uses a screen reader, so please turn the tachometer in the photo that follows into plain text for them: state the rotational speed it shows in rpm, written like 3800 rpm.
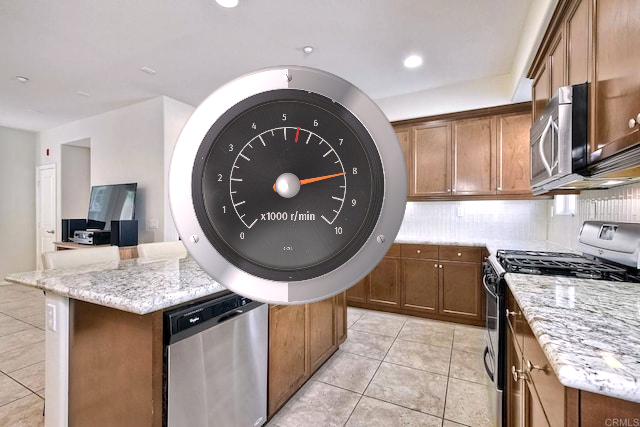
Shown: 8000 rpm
